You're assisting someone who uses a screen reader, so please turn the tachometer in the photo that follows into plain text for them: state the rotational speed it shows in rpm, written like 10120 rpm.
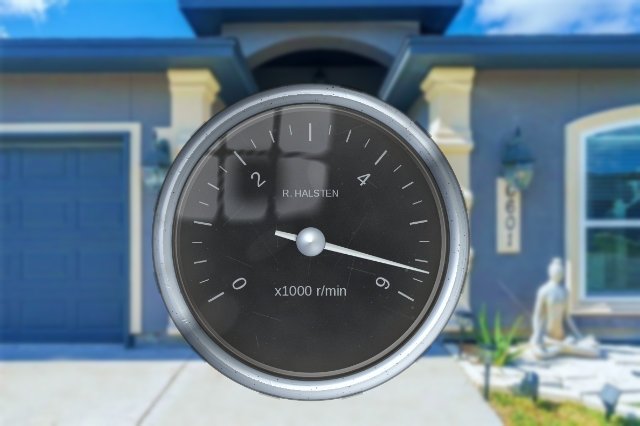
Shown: 5625 rpm
